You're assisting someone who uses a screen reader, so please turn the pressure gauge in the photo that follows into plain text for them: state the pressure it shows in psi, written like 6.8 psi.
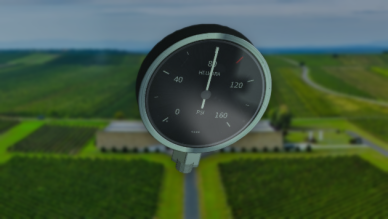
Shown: 80 psi
